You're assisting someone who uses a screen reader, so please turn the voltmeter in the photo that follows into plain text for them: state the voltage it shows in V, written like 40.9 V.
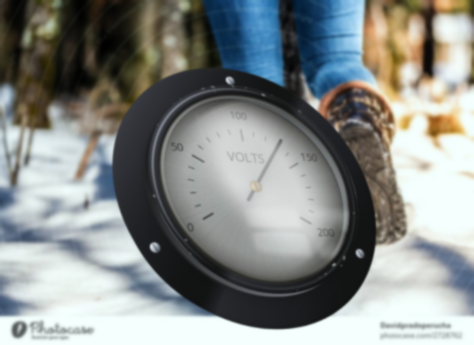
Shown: 130 V
